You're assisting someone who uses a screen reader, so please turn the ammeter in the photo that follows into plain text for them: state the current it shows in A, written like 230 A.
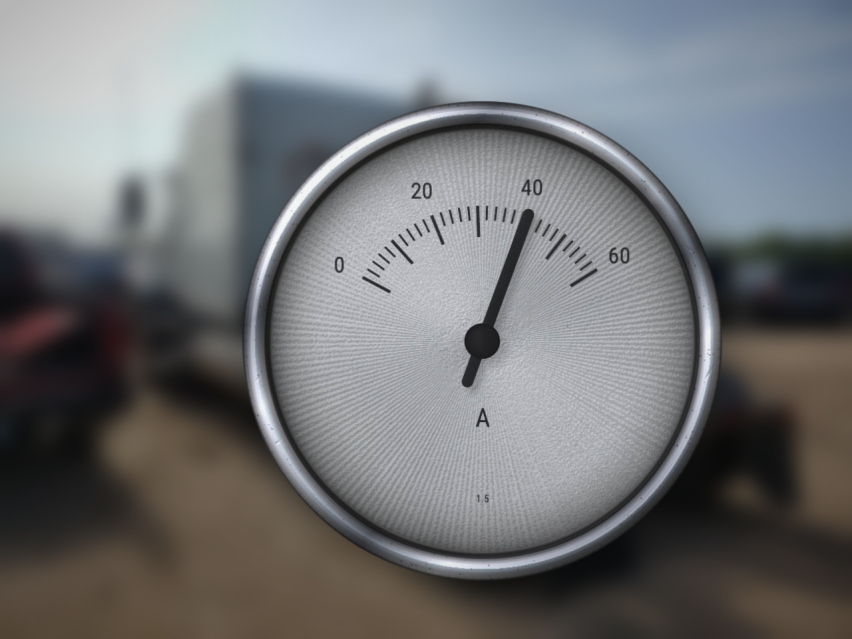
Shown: 41 A
